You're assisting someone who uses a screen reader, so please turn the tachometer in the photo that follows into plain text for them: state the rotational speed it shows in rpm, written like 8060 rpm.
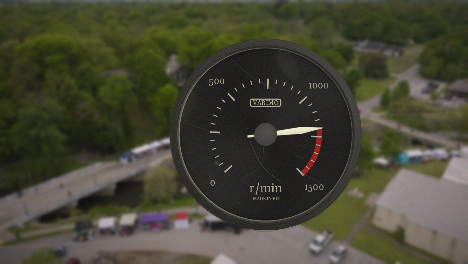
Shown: 1200 rpm
